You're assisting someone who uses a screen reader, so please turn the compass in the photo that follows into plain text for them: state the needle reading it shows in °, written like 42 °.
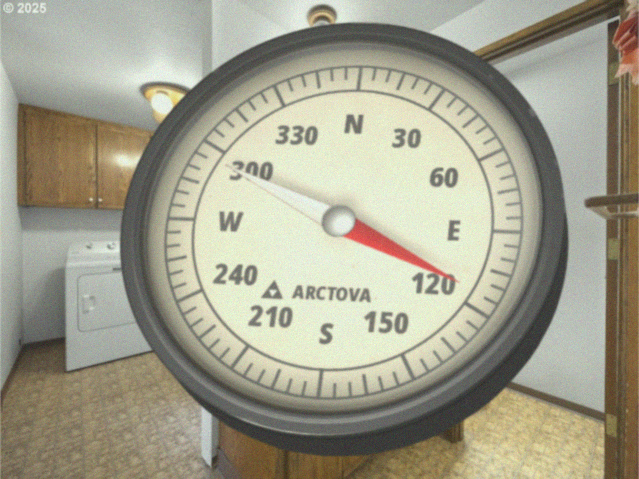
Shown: 115 °
